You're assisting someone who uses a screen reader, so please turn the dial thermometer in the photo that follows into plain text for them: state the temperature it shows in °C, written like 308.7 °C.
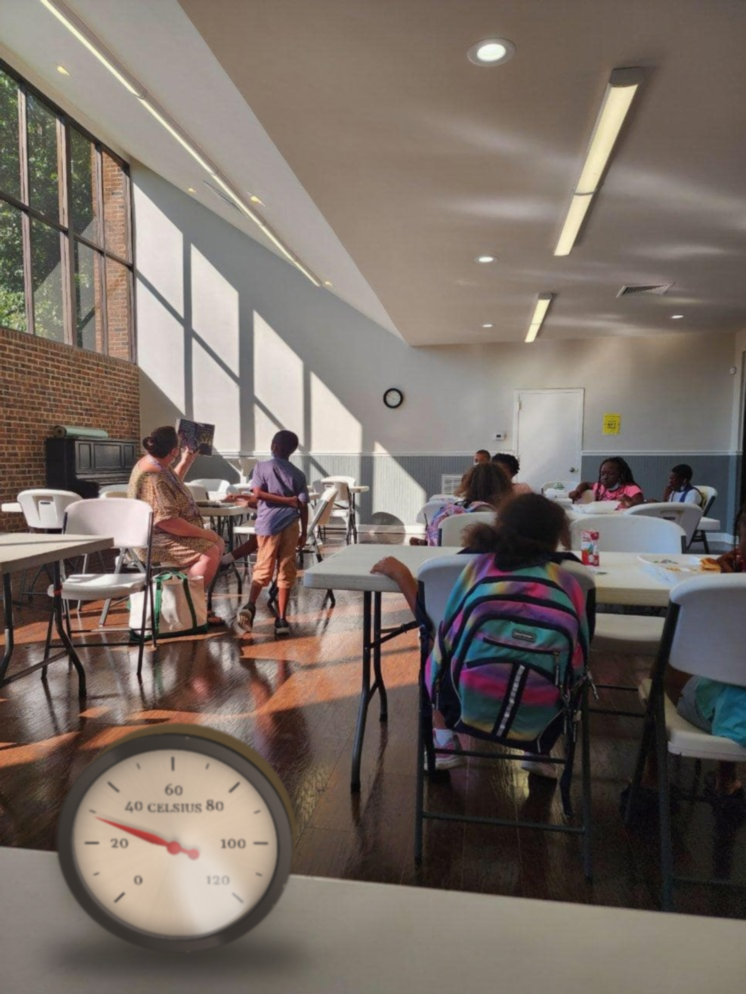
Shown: 30 °C
